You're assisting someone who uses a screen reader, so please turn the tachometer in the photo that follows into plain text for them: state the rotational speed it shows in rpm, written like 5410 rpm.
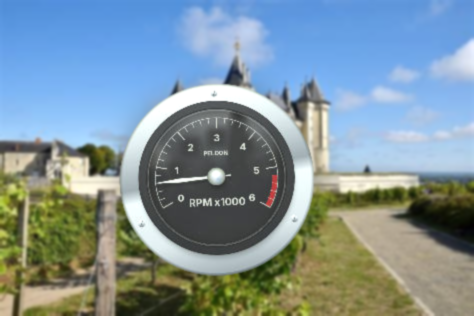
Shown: 600 rpm
